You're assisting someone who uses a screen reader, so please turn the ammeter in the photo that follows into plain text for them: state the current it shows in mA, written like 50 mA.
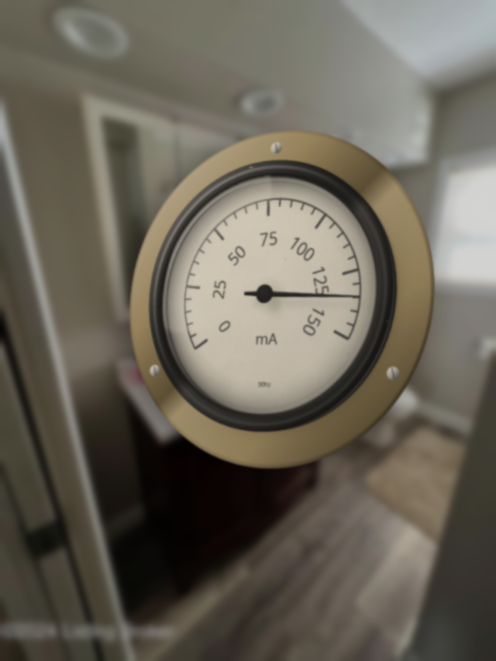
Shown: 135 mA
